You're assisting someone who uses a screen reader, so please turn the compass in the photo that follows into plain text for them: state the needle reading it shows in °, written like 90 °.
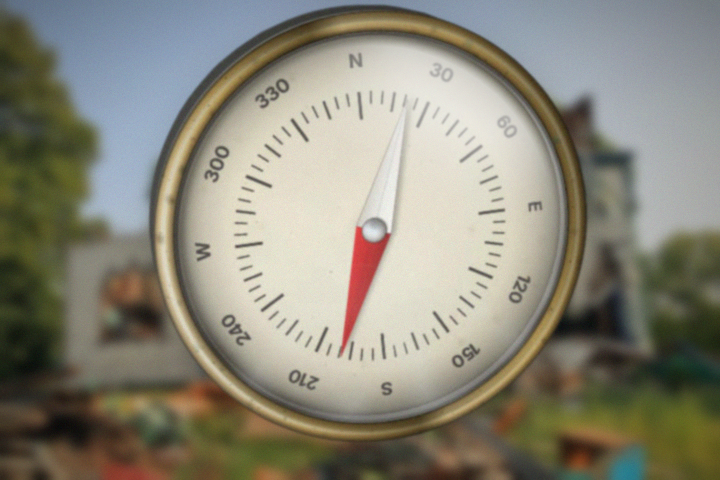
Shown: 200 °
